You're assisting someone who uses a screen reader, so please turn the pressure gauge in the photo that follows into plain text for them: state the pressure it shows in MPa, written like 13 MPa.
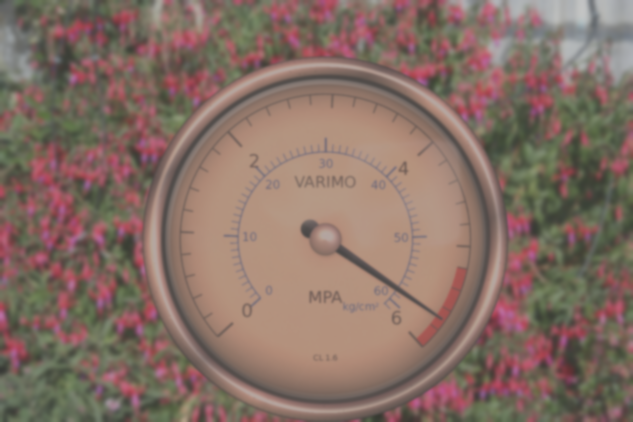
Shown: 5.7 MPa
